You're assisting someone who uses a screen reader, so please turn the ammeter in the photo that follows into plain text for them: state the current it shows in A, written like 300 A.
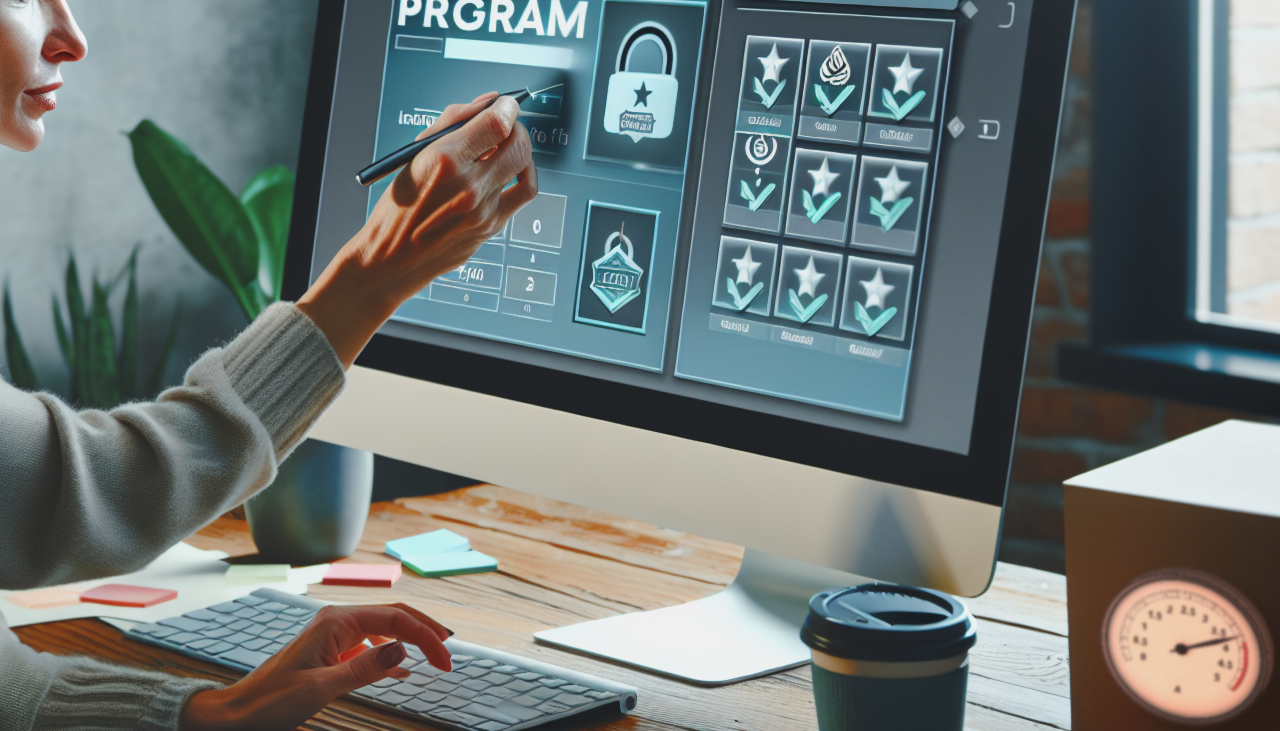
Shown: 3.75 A
